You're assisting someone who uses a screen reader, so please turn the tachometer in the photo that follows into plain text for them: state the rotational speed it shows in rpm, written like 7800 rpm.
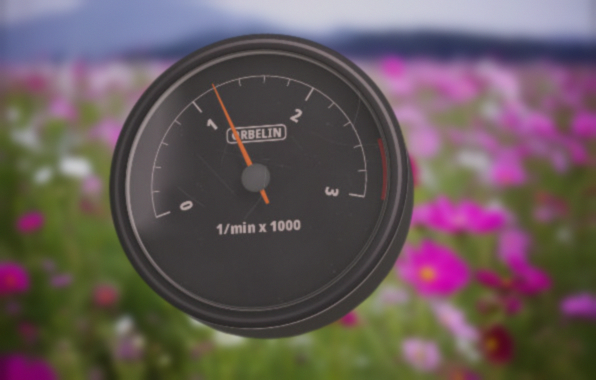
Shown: 1200 rpm
